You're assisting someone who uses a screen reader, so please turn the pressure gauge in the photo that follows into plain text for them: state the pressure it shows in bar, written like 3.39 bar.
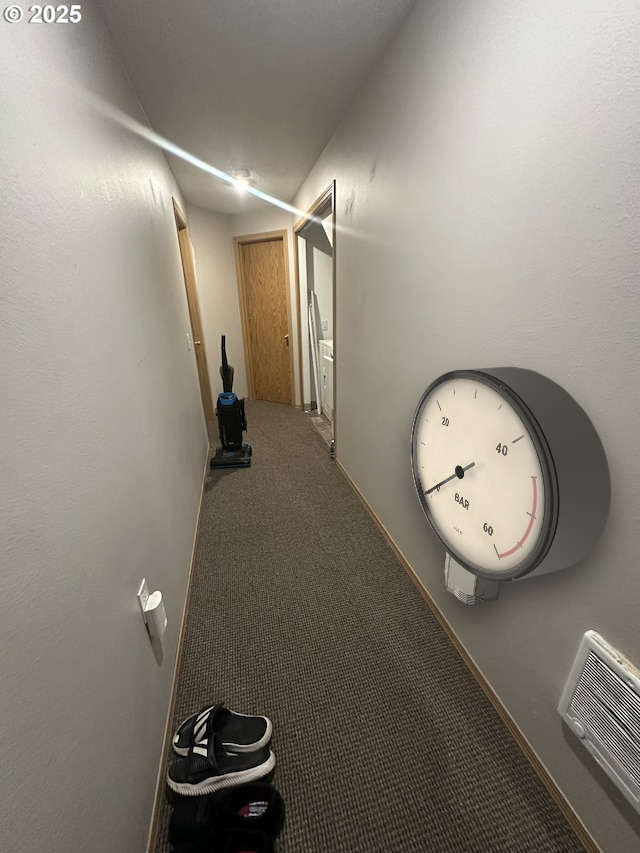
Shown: 0 bar
